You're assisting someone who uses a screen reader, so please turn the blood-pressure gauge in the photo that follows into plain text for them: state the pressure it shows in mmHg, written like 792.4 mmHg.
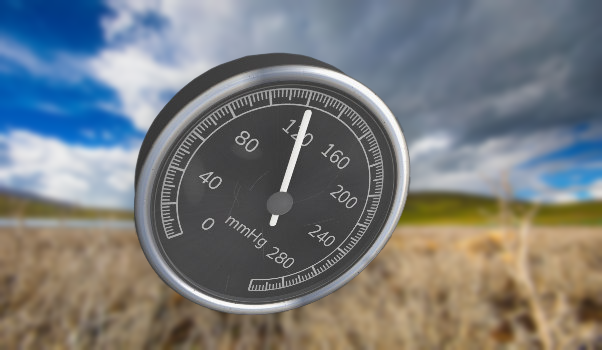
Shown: 120 mmHg
